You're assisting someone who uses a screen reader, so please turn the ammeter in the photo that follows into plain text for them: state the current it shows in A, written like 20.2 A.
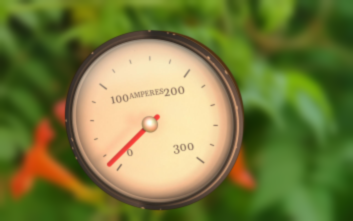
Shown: 10 A
